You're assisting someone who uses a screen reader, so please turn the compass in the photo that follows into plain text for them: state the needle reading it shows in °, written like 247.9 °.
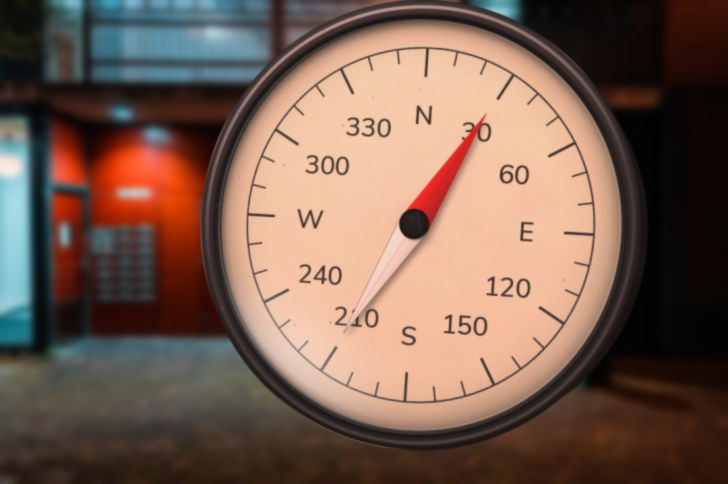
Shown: 30 °
